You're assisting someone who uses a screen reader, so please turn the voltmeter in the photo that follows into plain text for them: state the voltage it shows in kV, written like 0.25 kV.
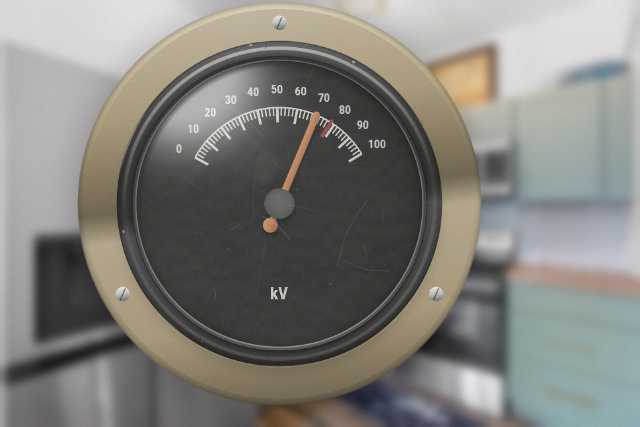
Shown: 70 kV
